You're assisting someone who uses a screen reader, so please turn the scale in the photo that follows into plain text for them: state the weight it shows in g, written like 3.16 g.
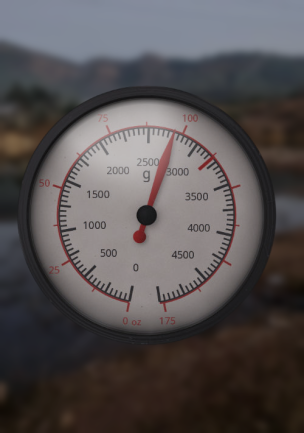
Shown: 2750 g
